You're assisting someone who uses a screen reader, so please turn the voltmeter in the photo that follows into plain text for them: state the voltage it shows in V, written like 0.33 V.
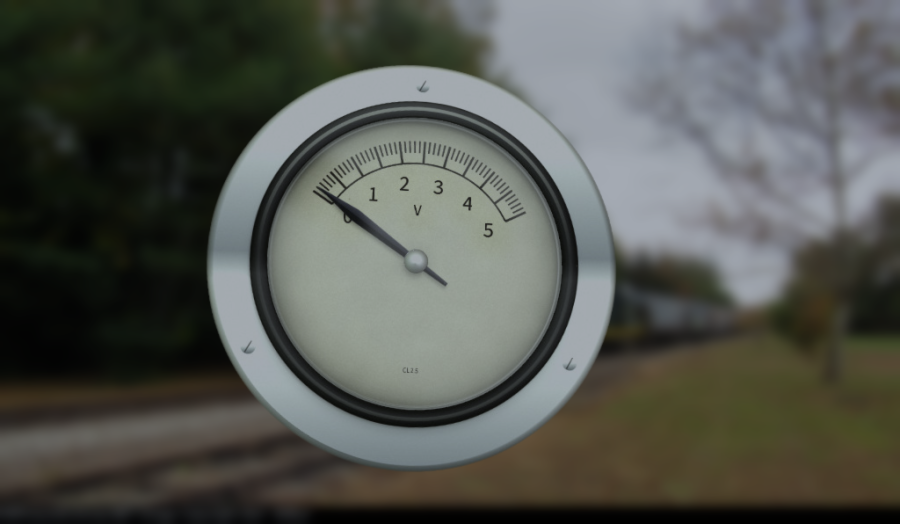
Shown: 0.1 V
